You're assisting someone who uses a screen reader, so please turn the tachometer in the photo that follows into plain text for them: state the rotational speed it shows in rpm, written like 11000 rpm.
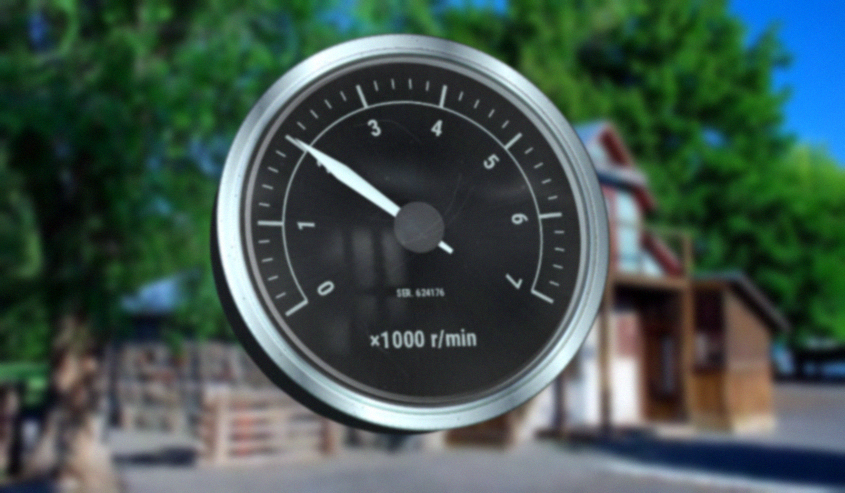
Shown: 2000 rpm
